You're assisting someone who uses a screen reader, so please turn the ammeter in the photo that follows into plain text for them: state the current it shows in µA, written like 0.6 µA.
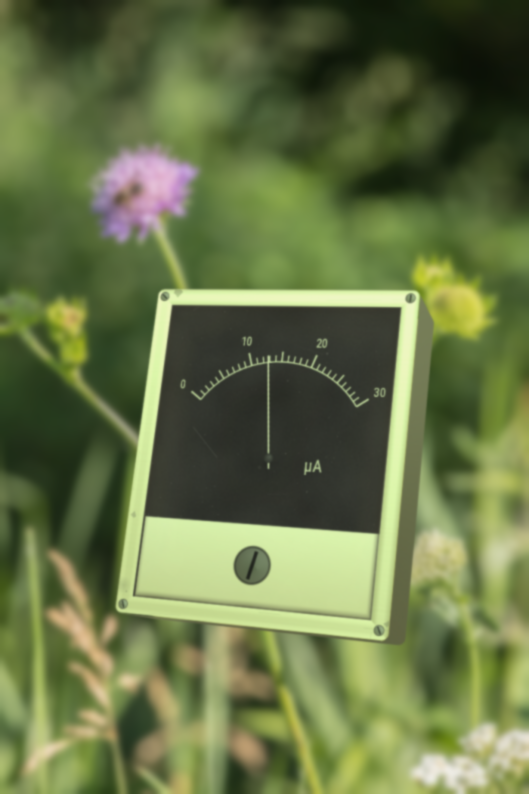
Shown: 13 µA
